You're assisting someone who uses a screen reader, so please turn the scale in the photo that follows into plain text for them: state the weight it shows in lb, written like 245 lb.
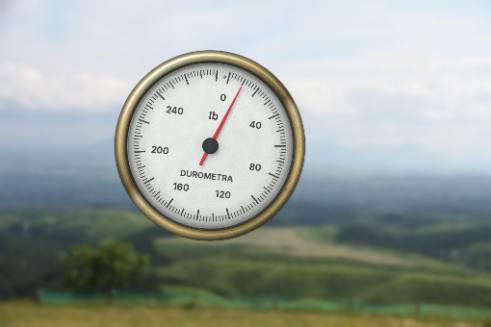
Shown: 10 lb
